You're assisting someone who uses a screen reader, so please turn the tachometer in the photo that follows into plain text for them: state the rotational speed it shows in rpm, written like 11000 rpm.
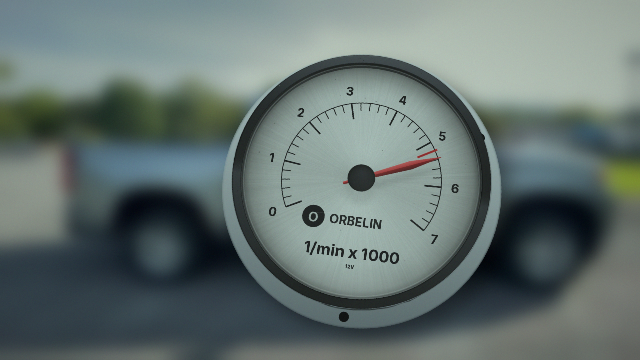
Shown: 5400 rpm
